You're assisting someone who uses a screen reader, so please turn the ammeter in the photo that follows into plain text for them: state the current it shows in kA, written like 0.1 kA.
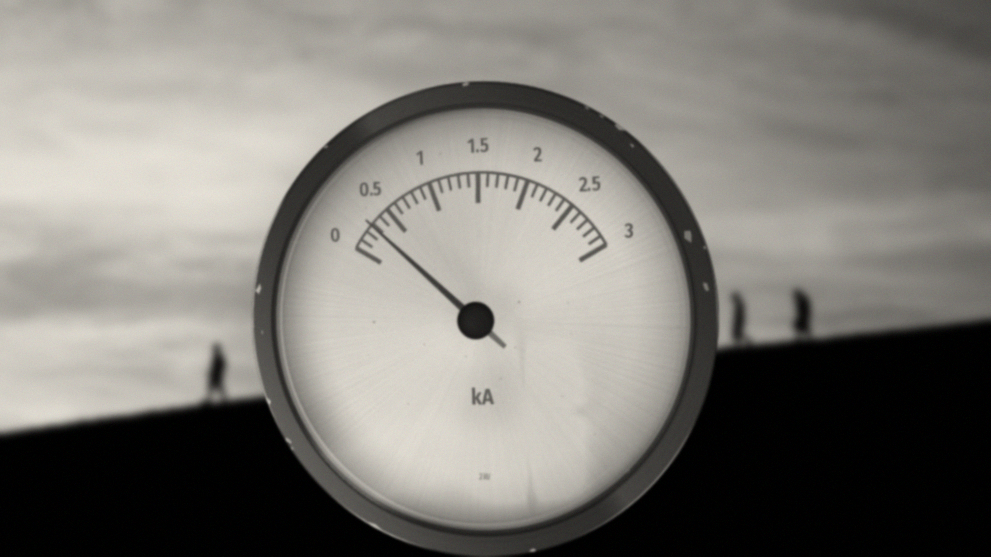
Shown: 0.3 kA
